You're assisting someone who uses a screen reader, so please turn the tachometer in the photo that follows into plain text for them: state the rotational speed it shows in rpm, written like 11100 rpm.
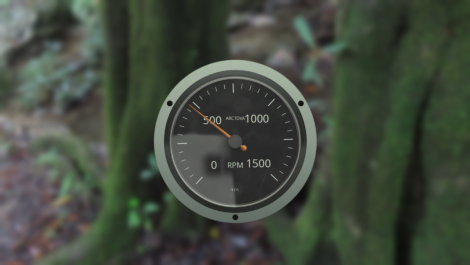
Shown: 475 rpm
